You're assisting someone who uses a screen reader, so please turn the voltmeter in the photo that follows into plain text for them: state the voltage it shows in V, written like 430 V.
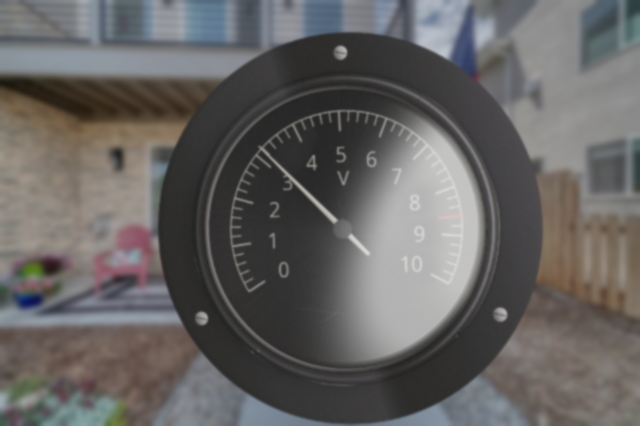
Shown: 3.2 V
